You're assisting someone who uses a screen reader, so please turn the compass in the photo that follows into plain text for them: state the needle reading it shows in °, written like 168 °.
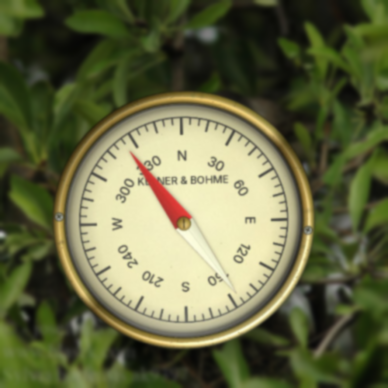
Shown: 325 °
